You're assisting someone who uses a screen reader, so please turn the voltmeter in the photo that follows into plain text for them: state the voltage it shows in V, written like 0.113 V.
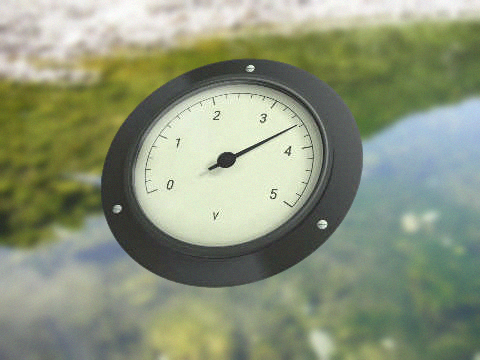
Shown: 3.6 V
